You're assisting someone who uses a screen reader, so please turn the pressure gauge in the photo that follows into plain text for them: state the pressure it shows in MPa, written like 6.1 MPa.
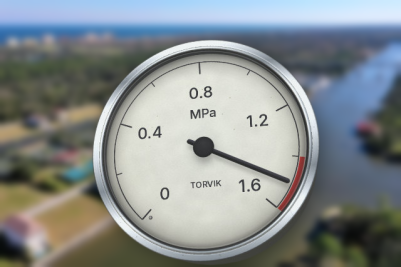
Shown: 1.5 MPa
